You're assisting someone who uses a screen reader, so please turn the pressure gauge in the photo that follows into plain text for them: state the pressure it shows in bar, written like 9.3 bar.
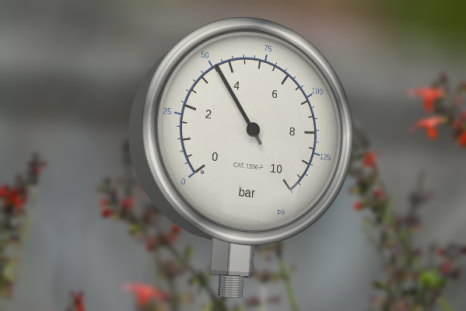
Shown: 3.5 bar
